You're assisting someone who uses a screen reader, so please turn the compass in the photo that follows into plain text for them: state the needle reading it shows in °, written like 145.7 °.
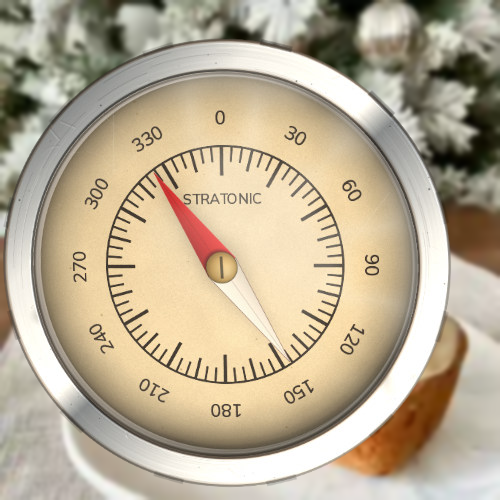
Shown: 325 °
